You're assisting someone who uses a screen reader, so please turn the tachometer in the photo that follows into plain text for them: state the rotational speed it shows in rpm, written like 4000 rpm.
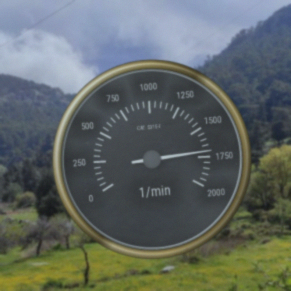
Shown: 1700 rpm
